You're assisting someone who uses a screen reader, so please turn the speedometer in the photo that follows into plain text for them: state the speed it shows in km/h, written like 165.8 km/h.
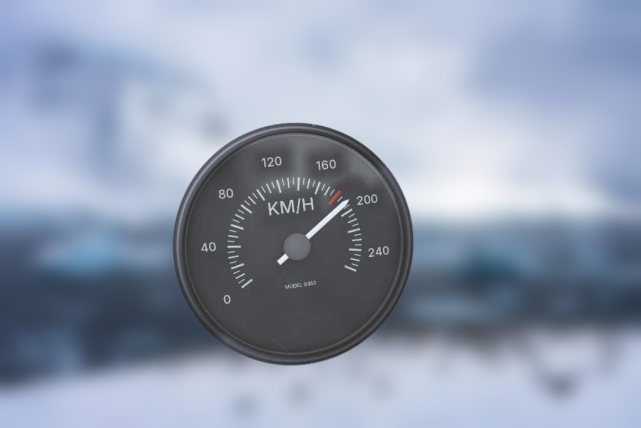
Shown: 190 km/h
